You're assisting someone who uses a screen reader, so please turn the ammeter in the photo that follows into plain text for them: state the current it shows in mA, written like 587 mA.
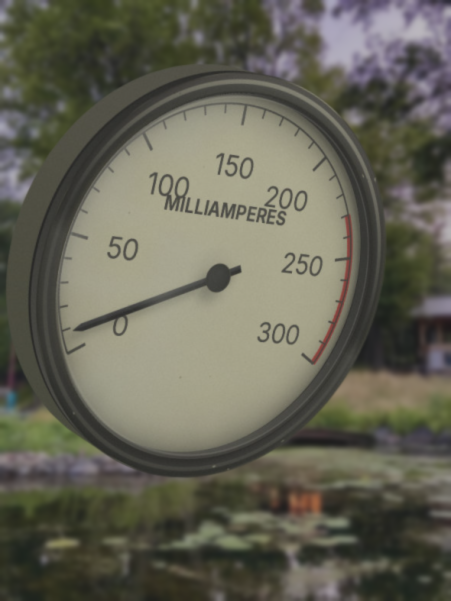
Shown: 10 mA
